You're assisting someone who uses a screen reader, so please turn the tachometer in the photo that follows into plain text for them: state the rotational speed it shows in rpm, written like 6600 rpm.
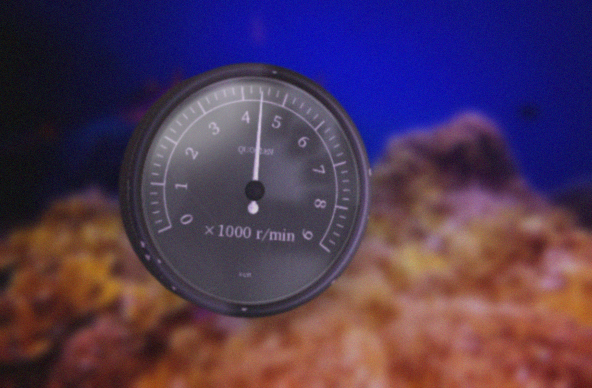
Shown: 4400 rpm
